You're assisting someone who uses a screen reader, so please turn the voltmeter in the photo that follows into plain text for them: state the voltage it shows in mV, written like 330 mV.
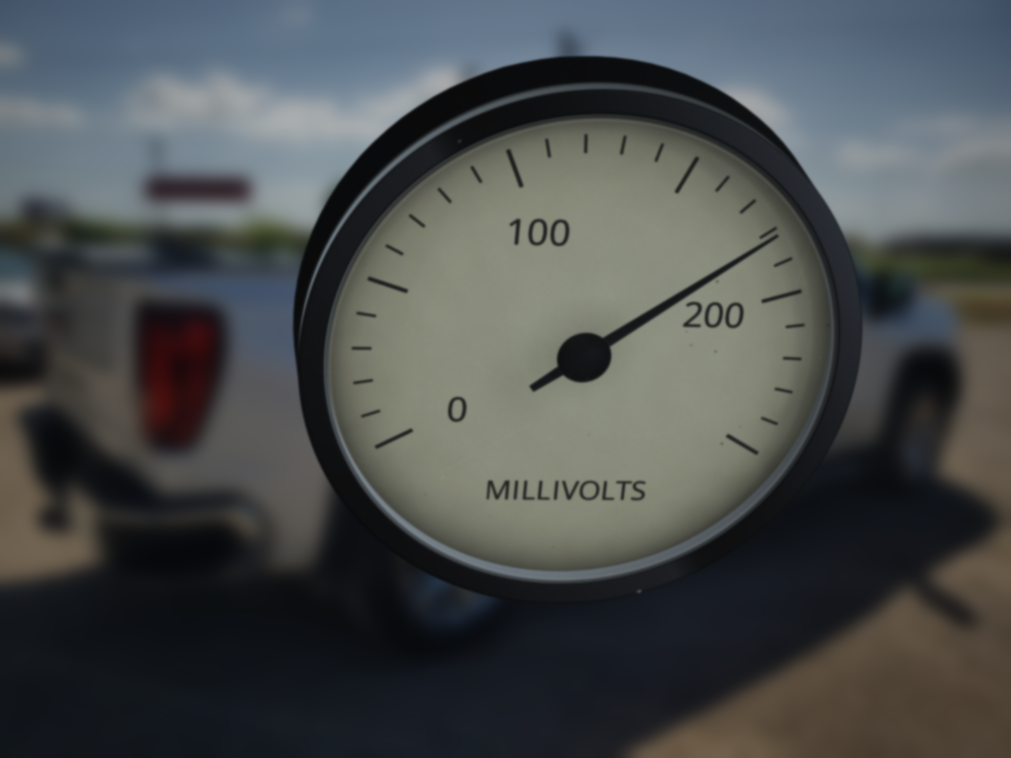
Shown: 180 mV
